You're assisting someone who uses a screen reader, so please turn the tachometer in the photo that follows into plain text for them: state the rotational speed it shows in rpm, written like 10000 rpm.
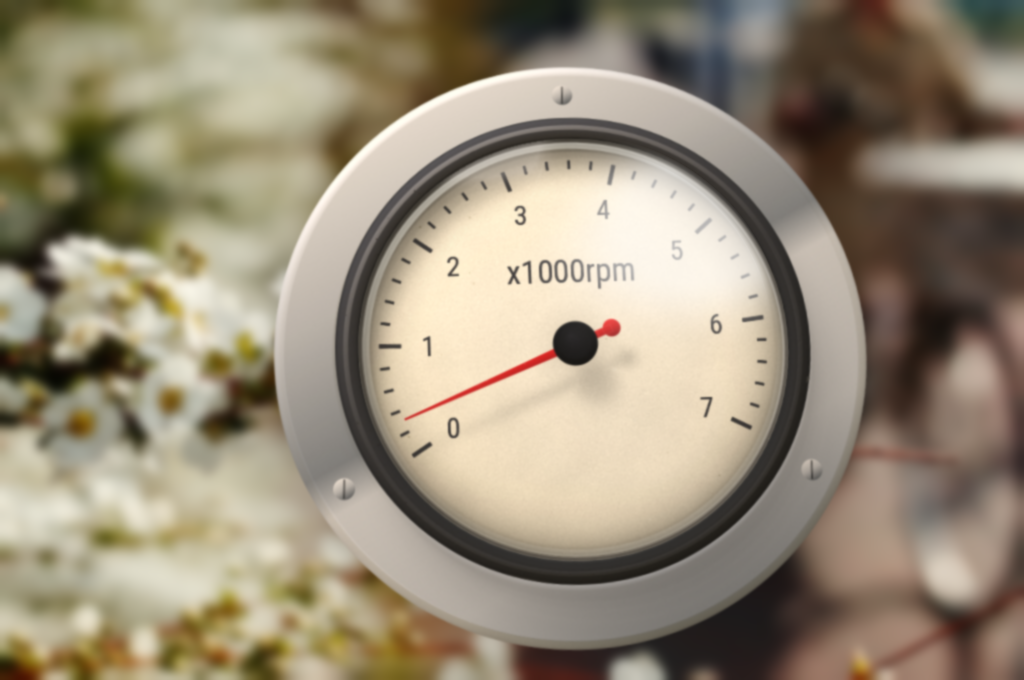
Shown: 300 rpm
